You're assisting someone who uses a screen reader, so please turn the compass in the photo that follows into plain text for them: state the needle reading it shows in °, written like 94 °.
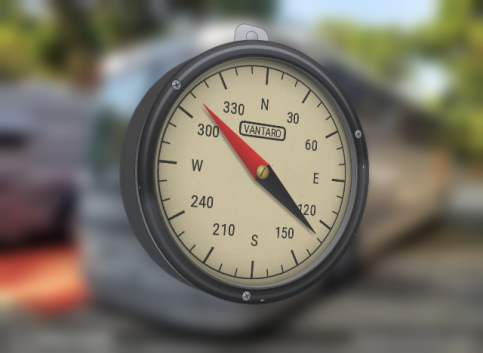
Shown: 310 °
